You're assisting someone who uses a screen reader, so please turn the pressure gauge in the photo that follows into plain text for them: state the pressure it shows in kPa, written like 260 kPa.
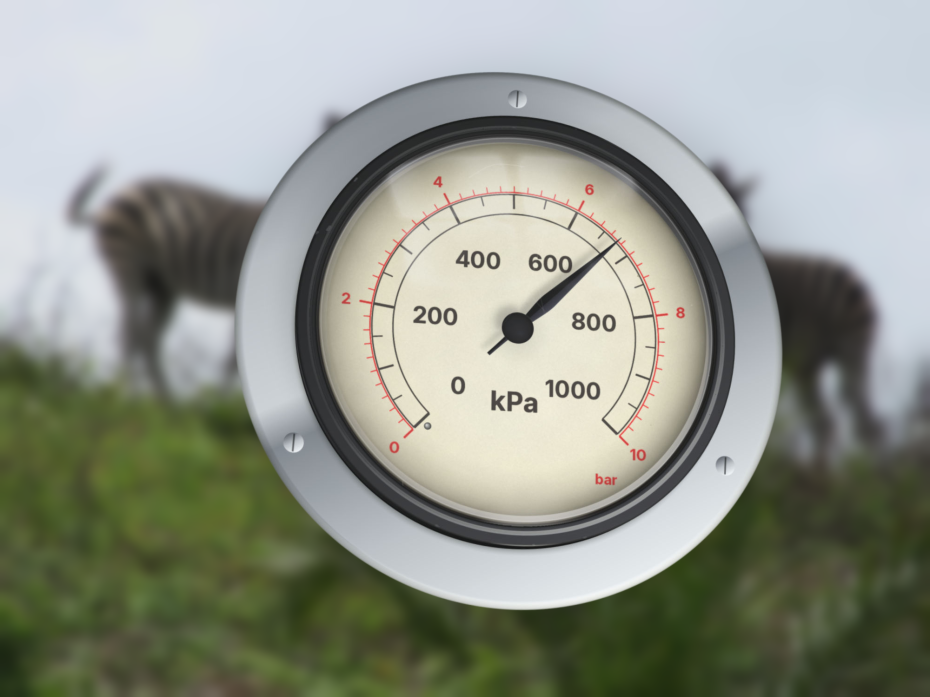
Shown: 675 kPa
